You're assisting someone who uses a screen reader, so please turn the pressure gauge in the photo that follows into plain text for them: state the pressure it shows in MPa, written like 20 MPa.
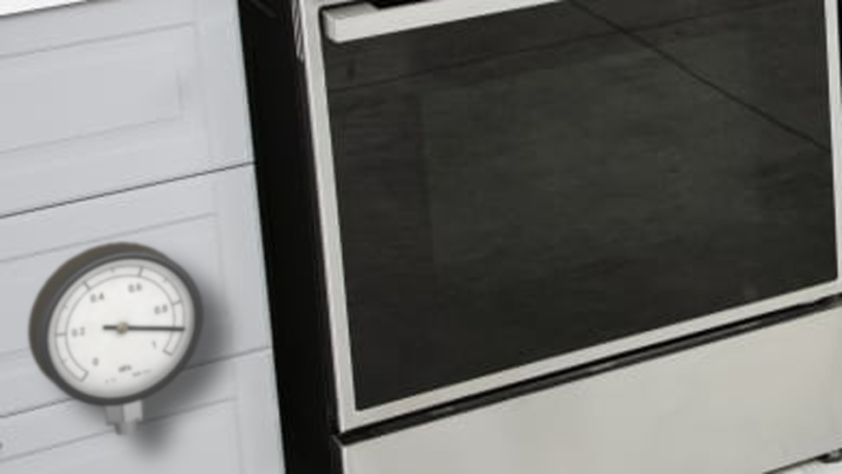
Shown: 0.9 MPa
